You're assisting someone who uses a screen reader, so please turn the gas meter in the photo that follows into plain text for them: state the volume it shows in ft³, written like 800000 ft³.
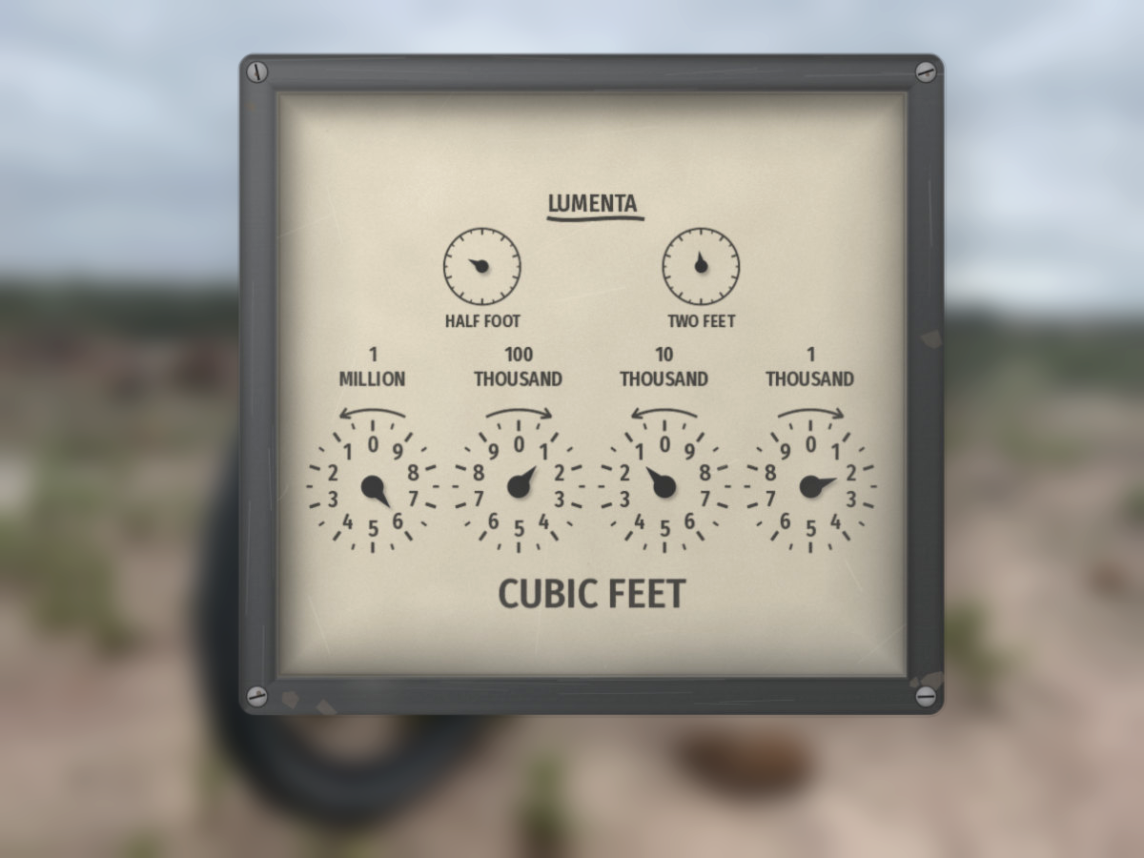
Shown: 611200 ft³
